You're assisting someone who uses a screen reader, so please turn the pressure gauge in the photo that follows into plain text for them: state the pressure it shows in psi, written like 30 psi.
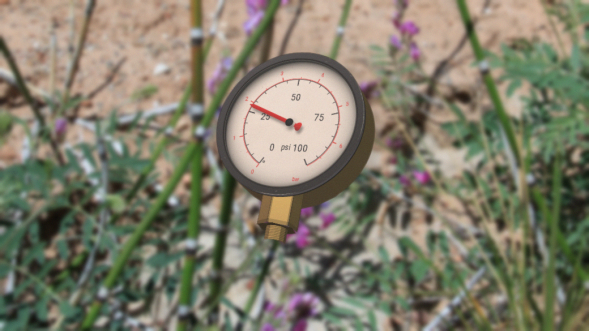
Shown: 27.5 psi
